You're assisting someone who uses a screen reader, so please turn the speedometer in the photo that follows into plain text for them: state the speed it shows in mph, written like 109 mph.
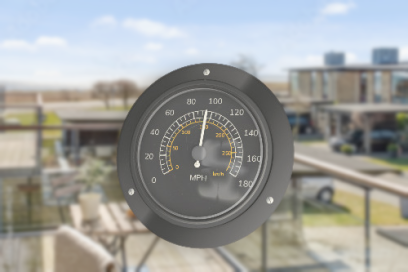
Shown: 95 mph
